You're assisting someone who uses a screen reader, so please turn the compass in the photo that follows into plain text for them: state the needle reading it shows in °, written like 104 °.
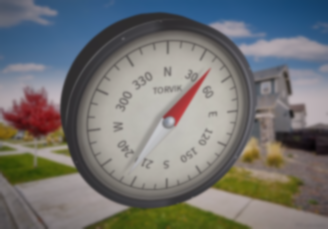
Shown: 40 °
